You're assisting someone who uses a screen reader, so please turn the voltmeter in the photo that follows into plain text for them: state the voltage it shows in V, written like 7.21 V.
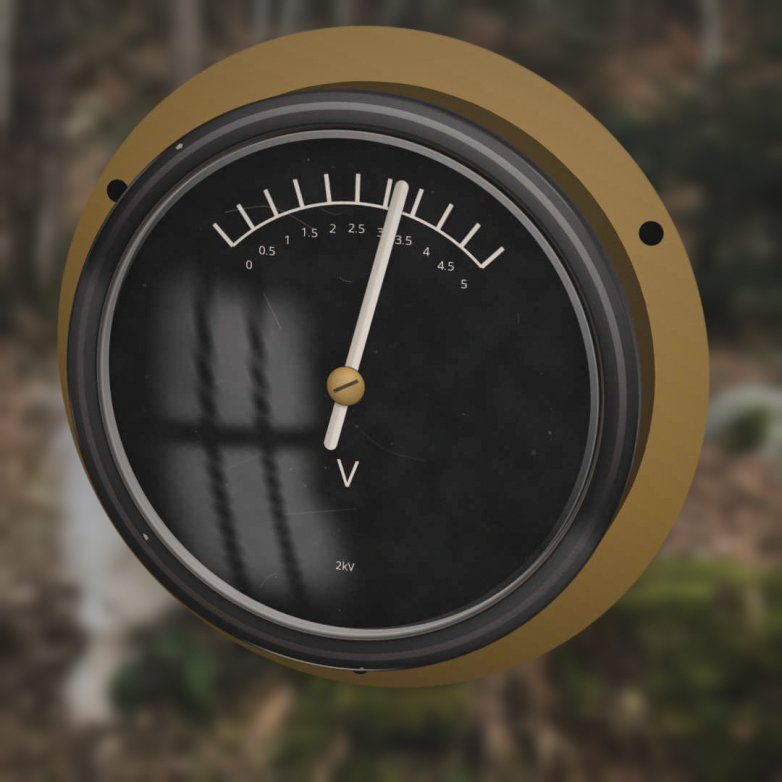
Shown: 3.25 V
